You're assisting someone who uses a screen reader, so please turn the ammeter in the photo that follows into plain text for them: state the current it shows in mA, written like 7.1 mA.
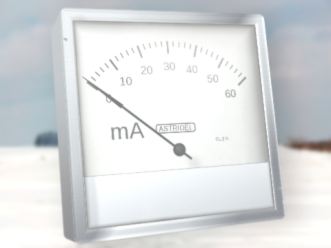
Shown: 0 mA
